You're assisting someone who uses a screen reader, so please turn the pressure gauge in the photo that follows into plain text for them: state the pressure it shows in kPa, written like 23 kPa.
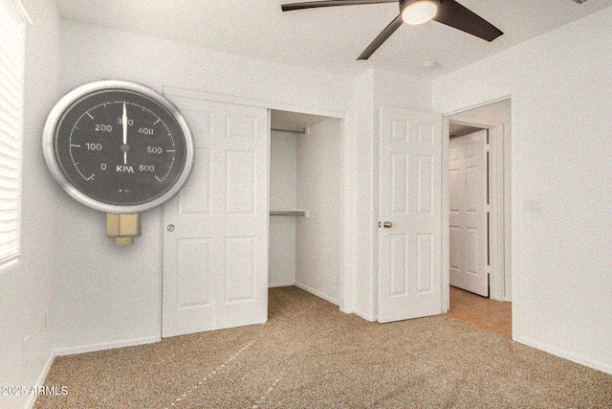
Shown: 300 kPa
